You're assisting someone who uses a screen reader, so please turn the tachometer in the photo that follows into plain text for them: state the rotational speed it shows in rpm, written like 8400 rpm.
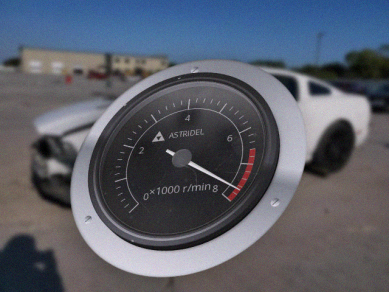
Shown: 7700 rpm
